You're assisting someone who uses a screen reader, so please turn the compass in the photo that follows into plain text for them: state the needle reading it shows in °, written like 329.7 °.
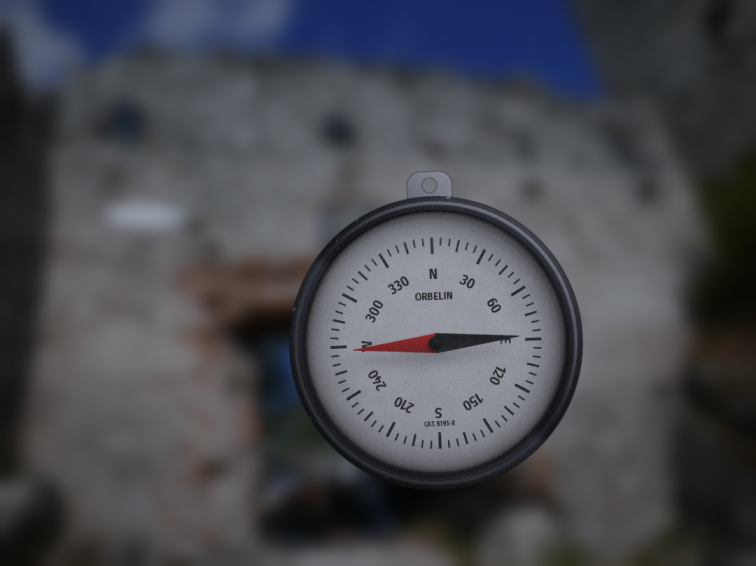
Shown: 267.5 °
